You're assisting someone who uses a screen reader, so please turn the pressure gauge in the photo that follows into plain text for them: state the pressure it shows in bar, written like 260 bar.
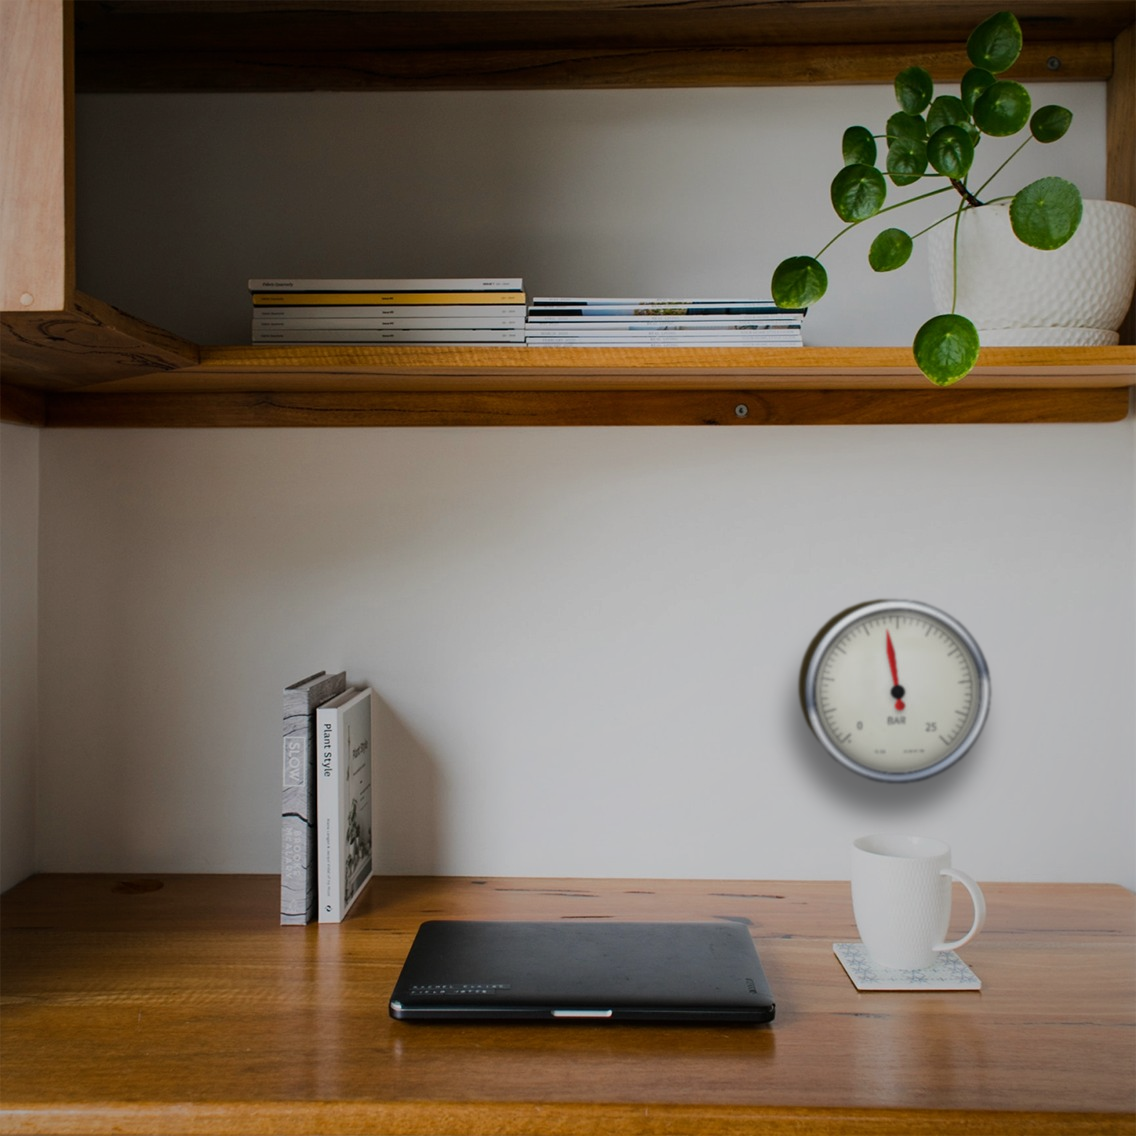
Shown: 11.5 bar
